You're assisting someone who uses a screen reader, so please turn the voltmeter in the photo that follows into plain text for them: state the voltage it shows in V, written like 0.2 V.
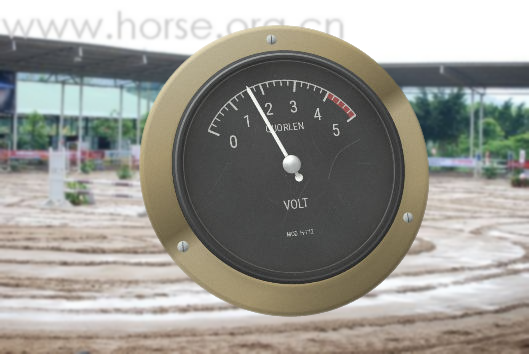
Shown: 1.6 V
